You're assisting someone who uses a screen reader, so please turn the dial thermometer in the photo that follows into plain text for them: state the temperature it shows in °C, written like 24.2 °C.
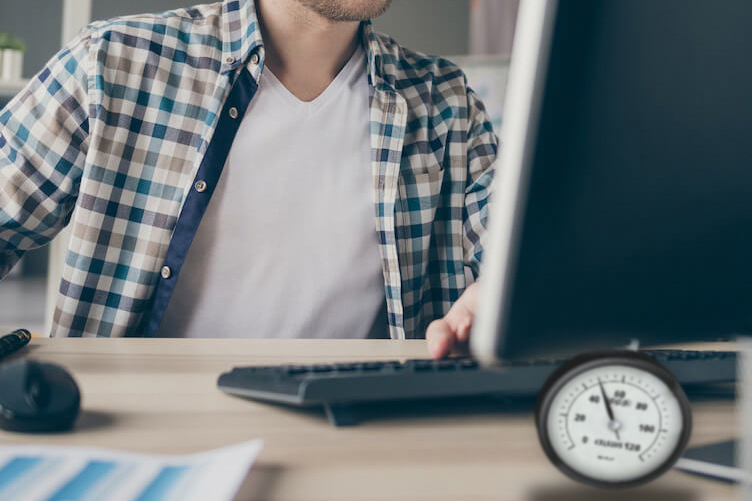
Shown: 48 °C
